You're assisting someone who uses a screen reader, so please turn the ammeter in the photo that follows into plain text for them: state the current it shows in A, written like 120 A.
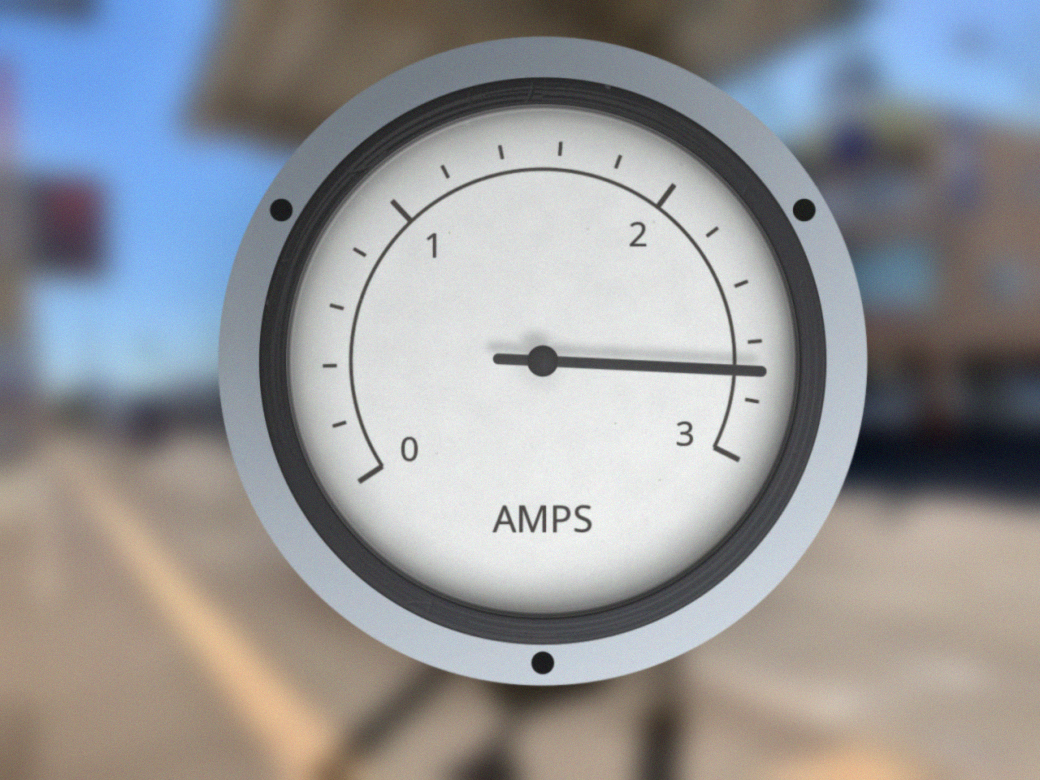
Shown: 2.7 A
